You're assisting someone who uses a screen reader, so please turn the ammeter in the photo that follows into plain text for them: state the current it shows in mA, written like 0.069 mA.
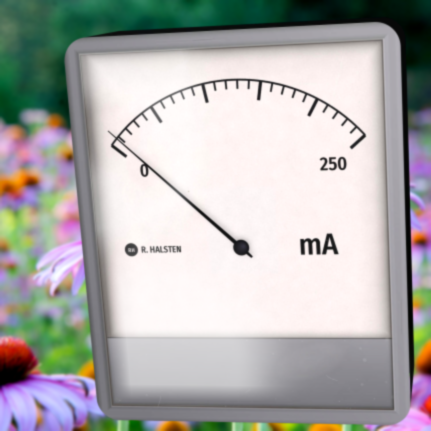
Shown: 10 mA
